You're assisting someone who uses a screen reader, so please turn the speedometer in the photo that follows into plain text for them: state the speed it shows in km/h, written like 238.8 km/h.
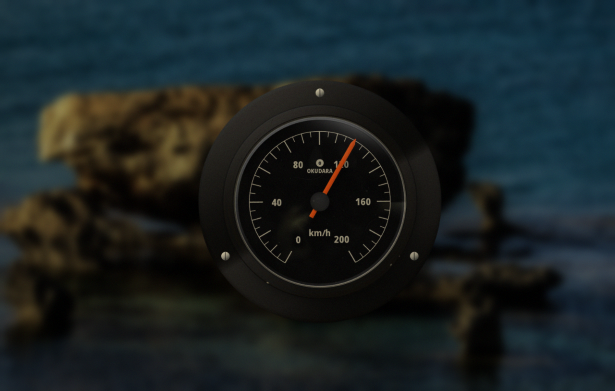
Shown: 120 km/h
